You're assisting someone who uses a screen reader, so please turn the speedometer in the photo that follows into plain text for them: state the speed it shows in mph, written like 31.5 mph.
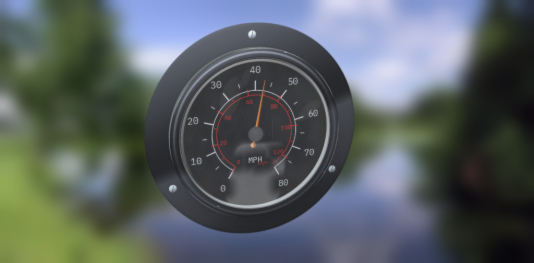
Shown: 42.5 mph
